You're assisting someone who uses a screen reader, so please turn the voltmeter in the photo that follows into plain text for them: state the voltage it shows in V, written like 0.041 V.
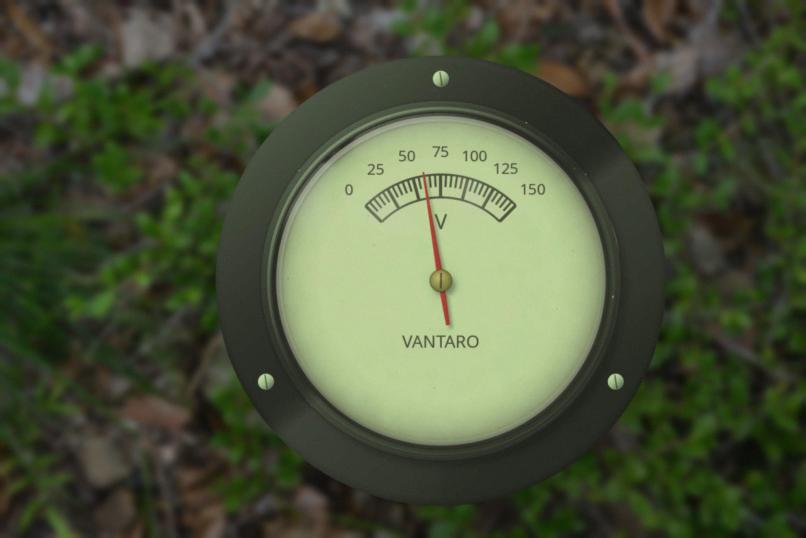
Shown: 60 V
